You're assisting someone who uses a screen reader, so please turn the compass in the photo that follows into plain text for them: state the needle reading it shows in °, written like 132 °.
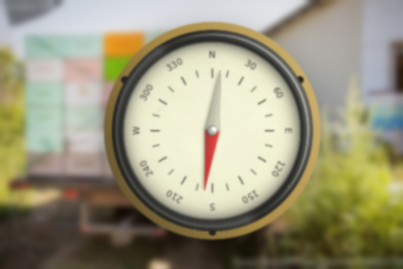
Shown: 187.5 °
